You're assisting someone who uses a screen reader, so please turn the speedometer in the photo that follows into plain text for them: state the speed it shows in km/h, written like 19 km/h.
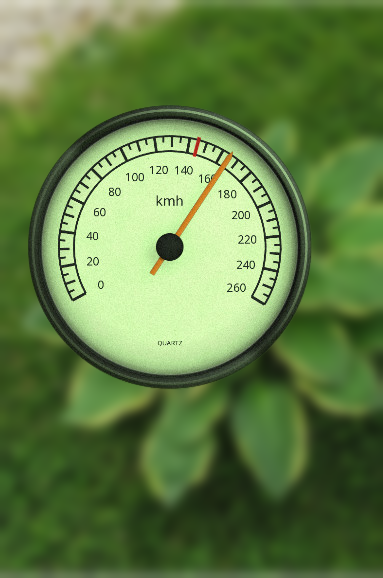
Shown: 165 km/h
